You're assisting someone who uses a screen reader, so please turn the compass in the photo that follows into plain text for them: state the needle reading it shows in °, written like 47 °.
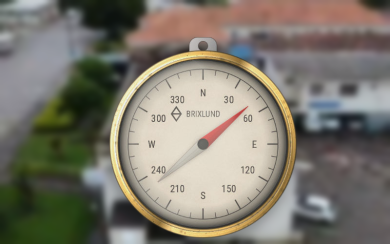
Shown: 50 °
